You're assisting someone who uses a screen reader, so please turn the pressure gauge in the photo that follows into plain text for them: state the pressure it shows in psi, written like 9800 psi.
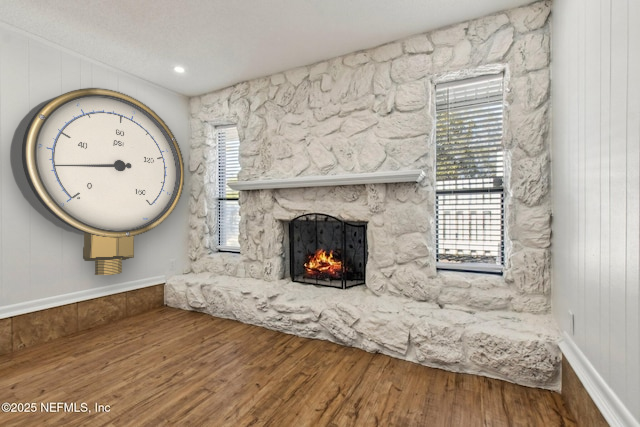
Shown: 20 psi
